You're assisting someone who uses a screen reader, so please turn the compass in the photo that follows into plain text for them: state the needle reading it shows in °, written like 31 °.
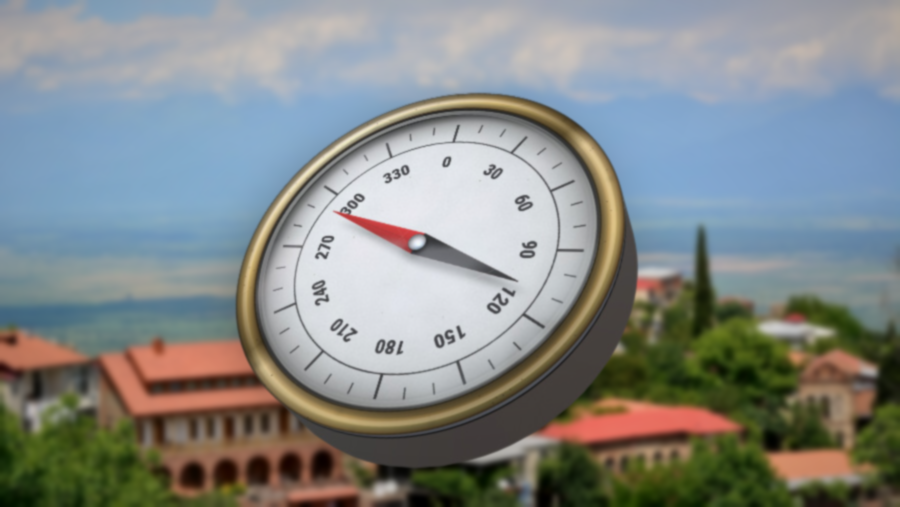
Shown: 290 °
